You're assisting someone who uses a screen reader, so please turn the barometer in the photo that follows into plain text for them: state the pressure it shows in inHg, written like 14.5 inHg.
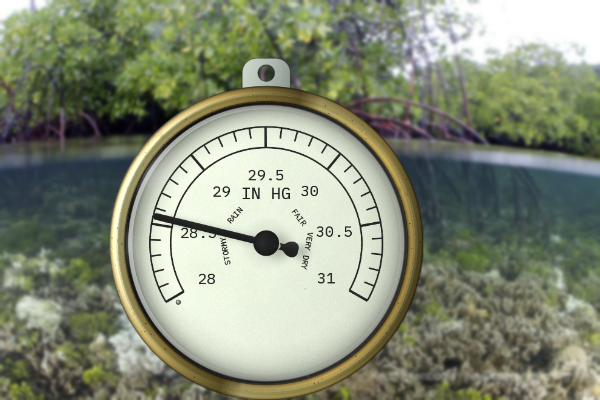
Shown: 28.55 inHg
